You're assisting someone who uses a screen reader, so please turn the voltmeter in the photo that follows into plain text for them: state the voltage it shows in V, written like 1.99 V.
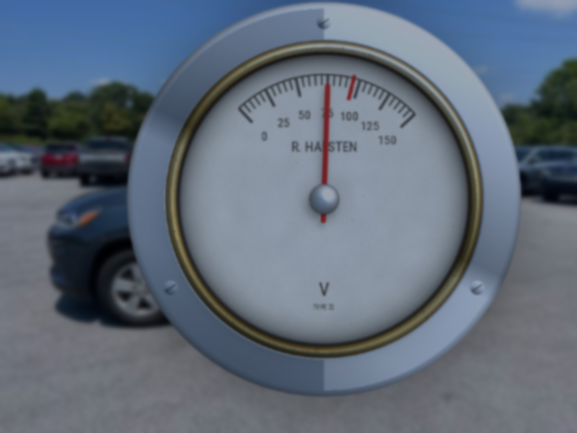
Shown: 75 V
